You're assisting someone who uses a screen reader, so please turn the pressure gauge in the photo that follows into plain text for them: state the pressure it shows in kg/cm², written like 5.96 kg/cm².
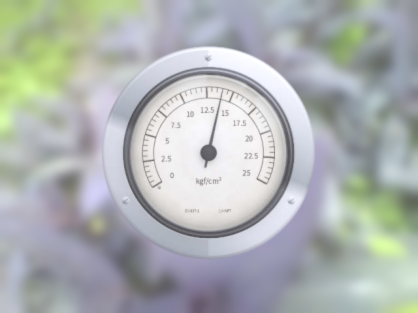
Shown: 14 kg/cm²
